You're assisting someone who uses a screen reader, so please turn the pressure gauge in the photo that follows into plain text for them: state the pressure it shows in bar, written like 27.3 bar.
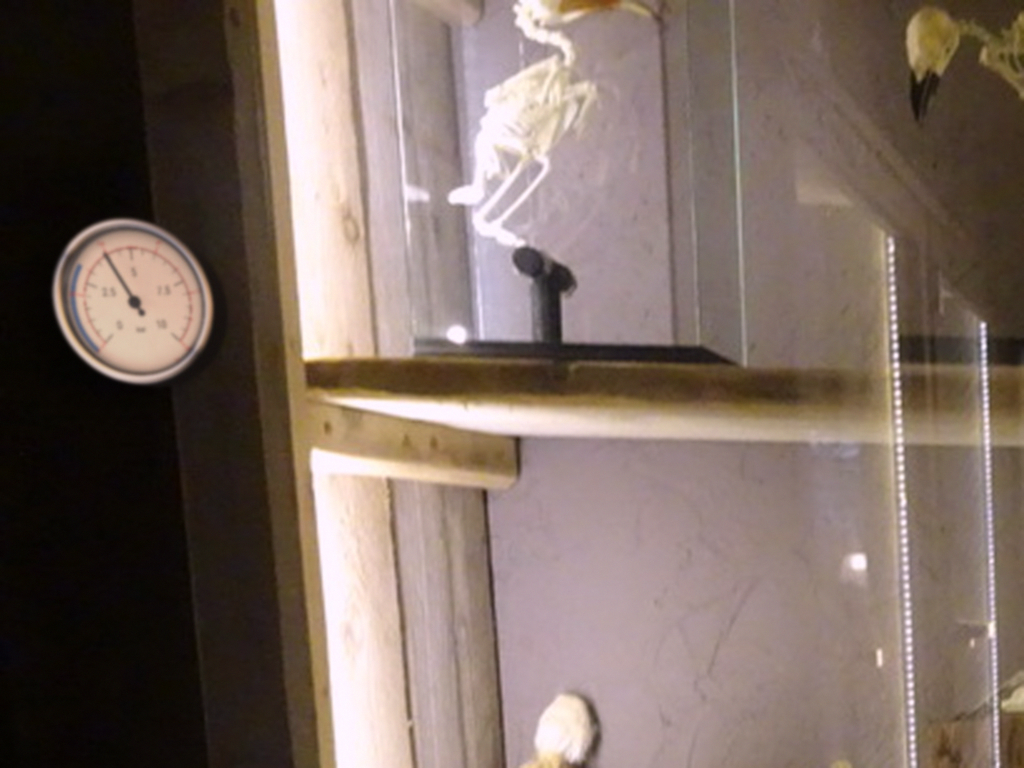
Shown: 4 bar
